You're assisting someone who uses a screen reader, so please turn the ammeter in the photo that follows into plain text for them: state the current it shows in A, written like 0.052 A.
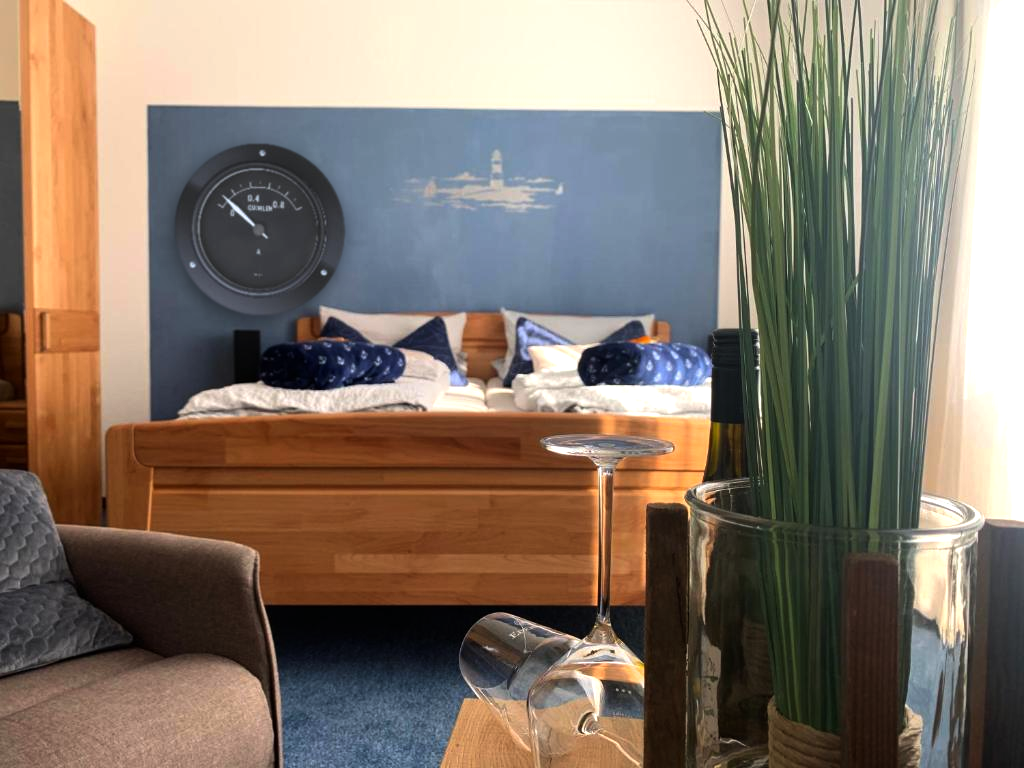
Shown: 0.1 A
